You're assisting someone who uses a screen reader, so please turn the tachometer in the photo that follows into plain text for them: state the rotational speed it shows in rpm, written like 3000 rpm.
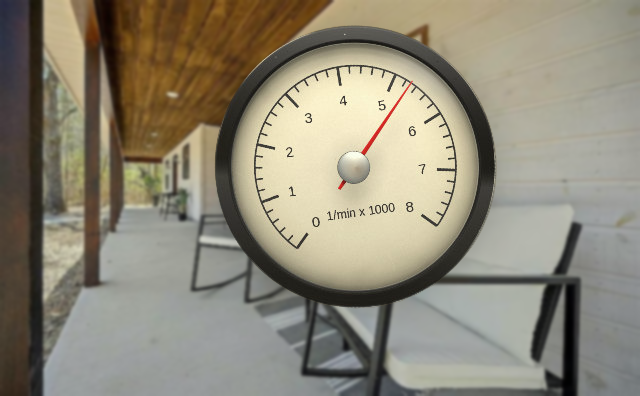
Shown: 5300 rpm
